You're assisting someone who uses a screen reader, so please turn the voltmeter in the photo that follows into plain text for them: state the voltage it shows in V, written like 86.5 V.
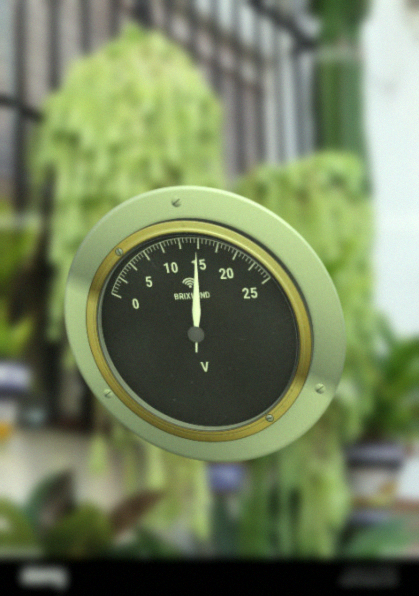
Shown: 15 V
